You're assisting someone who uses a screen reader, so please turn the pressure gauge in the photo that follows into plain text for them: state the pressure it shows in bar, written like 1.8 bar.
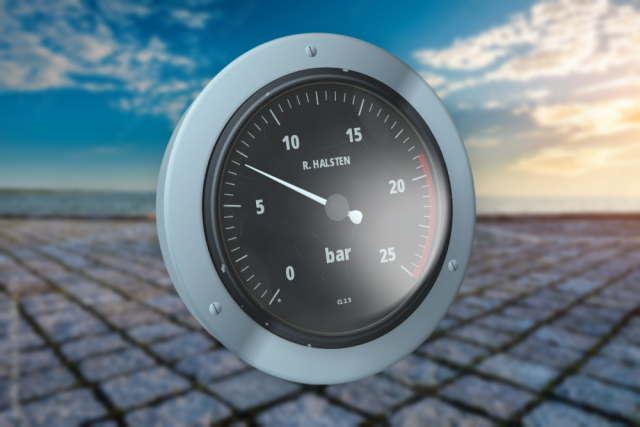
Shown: 7 bar
